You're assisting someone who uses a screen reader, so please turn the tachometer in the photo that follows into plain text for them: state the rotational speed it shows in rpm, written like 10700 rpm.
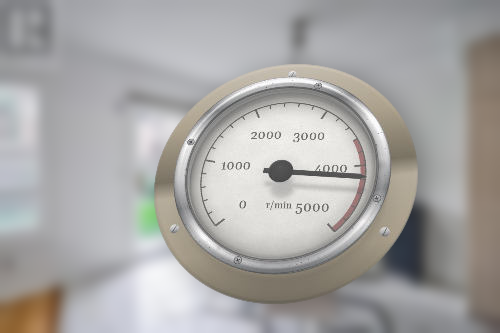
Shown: 4200 rpm
